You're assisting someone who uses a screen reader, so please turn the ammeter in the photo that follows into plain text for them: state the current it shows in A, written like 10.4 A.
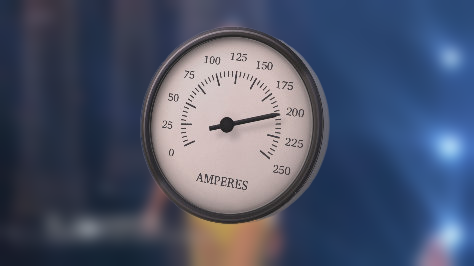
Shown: 200 A
